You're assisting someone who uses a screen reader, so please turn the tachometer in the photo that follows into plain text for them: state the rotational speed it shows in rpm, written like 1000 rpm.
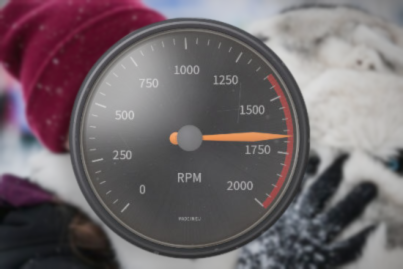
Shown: 1675 rpm
